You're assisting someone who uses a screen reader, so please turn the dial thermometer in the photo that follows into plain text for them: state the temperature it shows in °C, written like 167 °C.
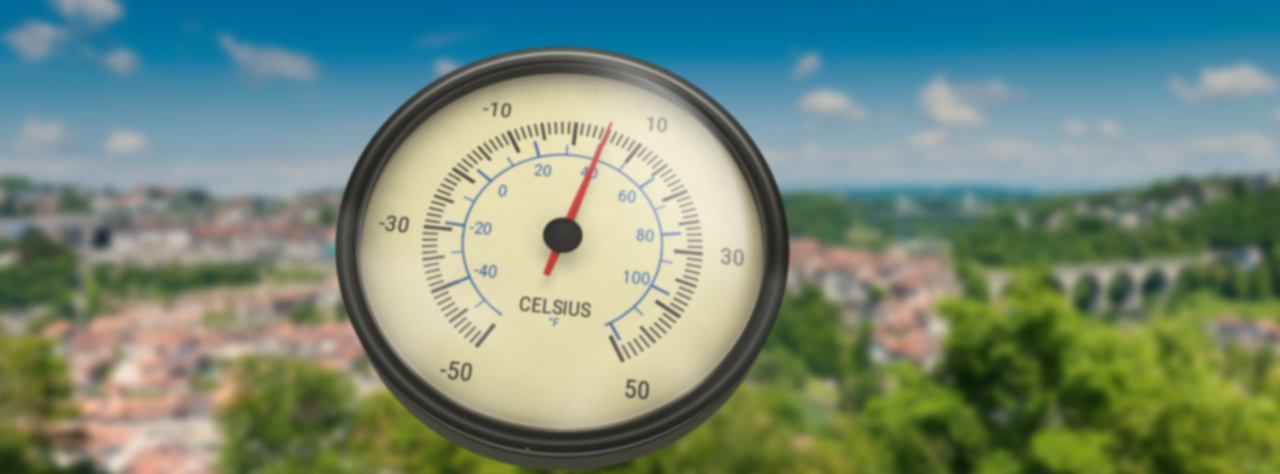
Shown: 5 °C
